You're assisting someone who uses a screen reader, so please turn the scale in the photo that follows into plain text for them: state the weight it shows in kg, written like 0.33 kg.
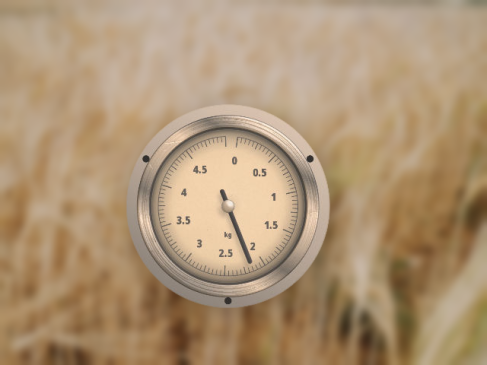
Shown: 2.15 kg
